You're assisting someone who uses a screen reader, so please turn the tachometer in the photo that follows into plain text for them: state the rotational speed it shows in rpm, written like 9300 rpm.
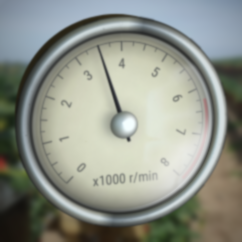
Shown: 3500 rpm
